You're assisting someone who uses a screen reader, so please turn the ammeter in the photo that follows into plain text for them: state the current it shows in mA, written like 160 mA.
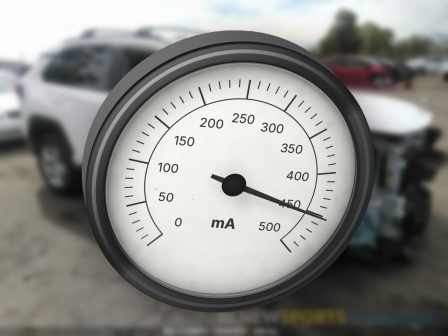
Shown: 450 mA
